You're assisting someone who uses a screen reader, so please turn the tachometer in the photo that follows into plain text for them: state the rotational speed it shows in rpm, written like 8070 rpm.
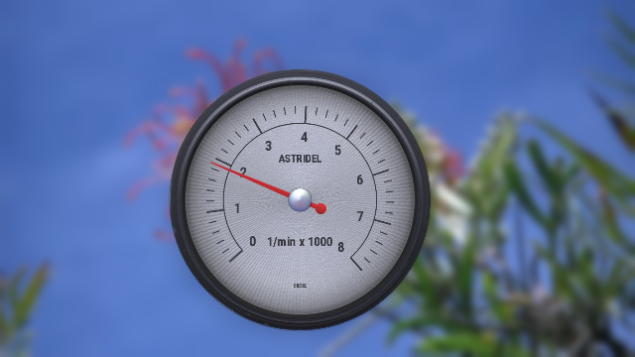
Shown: 1900 rpm
